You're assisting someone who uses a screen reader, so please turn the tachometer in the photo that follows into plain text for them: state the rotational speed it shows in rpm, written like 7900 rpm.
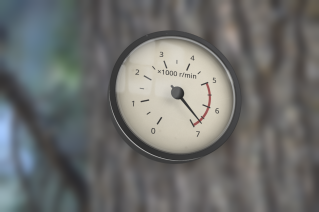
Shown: 6750 rpm
